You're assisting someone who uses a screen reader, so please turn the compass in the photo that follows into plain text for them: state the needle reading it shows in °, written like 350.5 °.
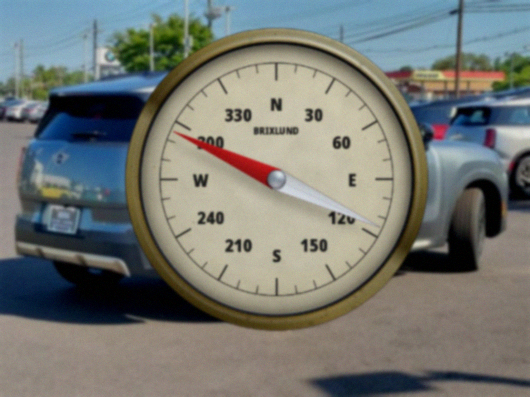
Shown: 295 °
